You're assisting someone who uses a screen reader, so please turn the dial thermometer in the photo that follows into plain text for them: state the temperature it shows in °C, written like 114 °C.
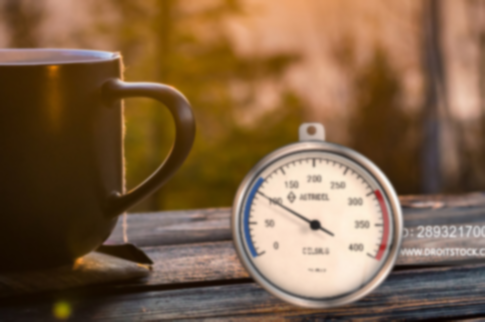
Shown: 100 °C
